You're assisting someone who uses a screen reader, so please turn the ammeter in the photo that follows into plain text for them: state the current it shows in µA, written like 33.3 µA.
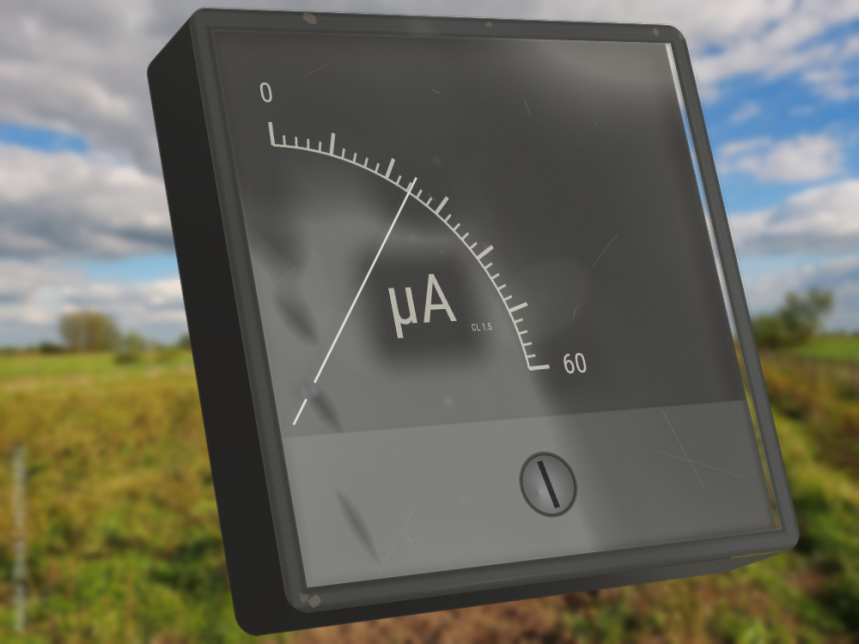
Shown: 24 µA
